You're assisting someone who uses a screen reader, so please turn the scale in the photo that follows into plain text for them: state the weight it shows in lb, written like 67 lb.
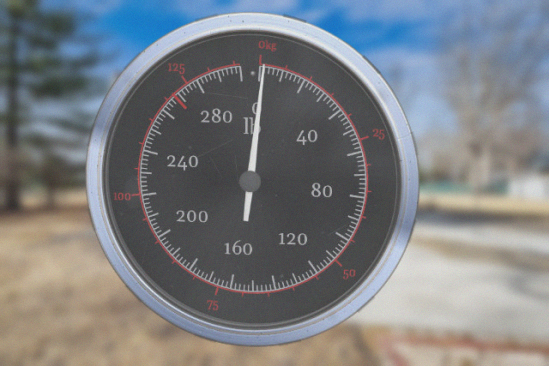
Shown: 2 lb
